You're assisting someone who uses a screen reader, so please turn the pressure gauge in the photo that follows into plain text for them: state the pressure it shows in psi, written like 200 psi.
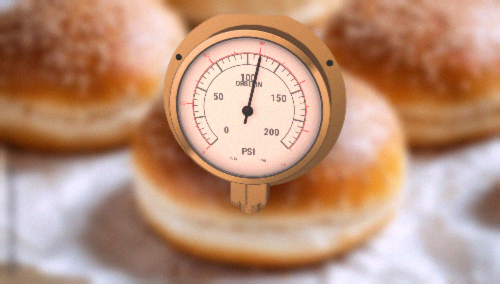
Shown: 110 psi
